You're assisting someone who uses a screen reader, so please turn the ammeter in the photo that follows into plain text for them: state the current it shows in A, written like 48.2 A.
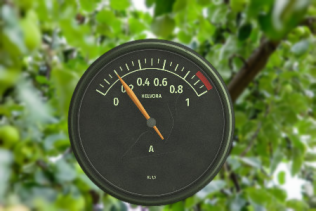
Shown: 0.2 A
